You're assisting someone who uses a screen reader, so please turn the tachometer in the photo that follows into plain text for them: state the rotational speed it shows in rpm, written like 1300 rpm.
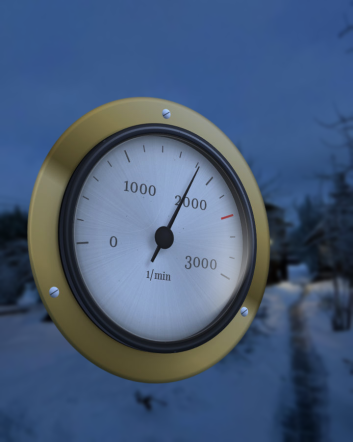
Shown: 1800 rpm
